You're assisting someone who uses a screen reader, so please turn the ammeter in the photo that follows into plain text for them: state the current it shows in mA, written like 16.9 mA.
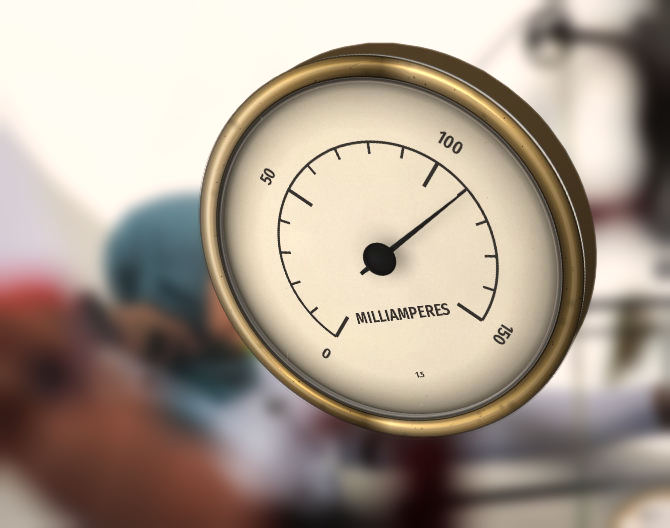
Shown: 110 mA
